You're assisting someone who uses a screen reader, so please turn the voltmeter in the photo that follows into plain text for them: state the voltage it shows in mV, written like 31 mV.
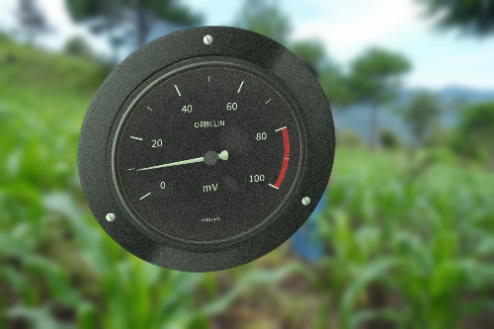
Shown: 10 mV
